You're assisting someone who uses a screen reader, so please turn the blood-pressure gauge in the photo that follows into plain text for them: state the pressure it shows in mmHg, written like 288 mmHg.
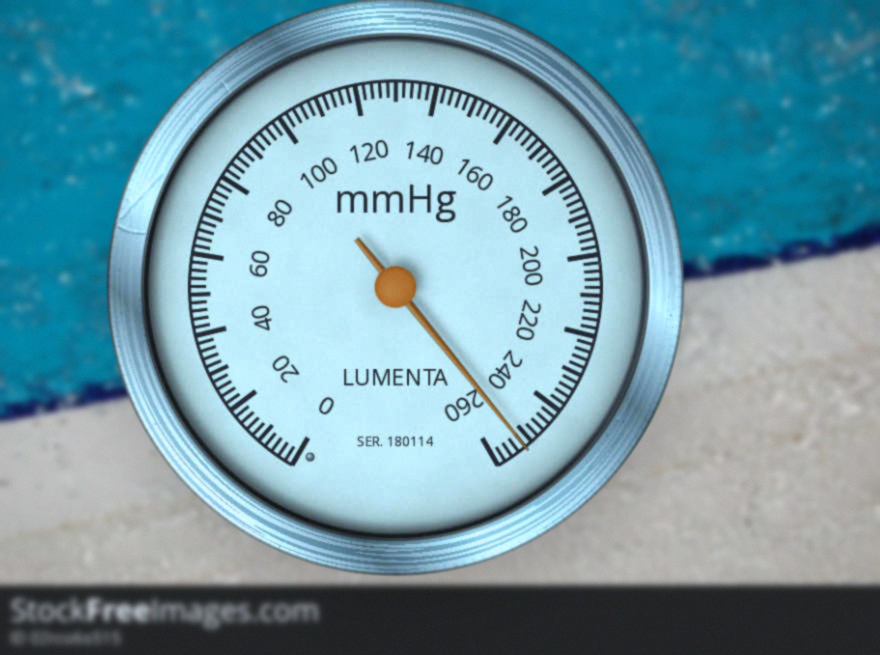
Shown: 252 mmHg
